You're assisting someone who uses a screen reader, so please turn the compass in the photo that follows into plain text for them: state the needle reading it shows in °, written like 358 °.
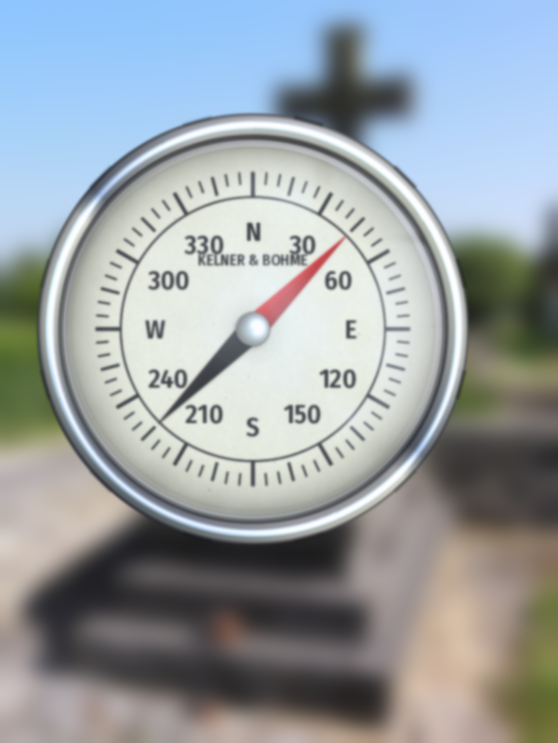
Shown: 45 °
